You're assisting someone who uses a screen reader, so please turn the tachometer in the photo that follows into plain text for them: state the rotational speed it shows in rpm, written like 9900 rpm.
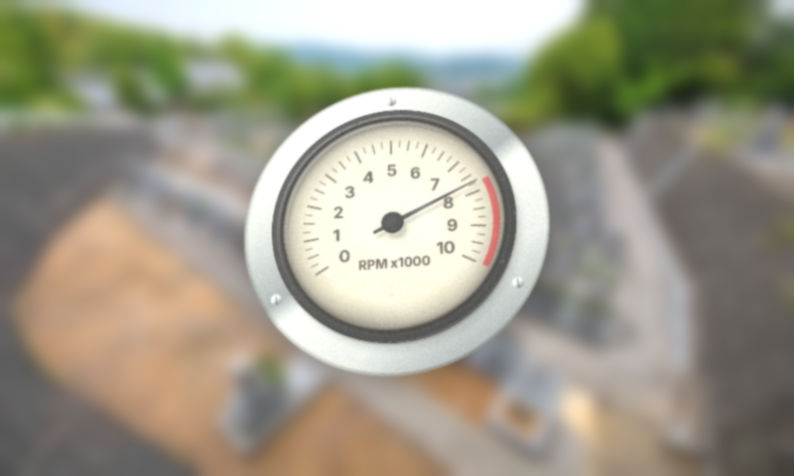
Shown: 7750 rpm
